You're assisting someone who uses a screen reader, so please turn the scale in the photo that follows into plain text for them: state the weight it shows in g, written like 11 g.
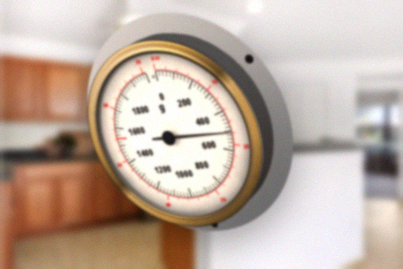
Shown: 500 g
